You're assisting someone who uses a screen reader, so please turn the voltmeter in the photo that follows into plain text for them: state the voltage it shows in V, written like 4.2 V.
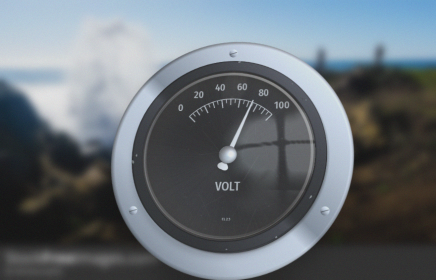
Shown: 75 V
